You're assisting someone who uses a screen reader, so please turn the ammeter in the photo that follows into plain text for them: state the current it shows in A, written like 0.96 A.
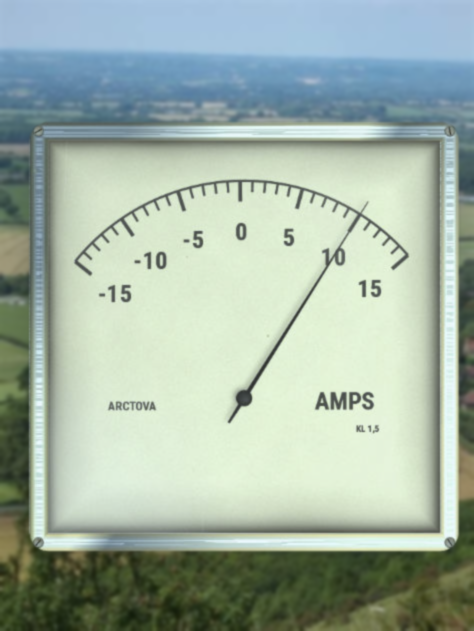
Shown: 10 A
